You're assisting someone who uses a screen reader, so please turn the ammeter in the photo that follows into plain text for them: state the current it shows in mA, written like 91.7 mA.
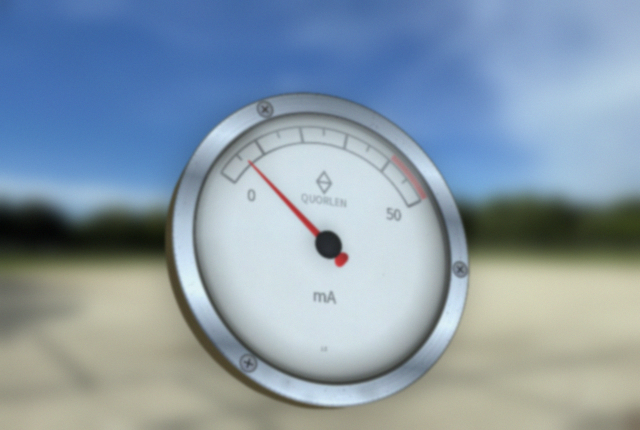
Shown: 5 mA
